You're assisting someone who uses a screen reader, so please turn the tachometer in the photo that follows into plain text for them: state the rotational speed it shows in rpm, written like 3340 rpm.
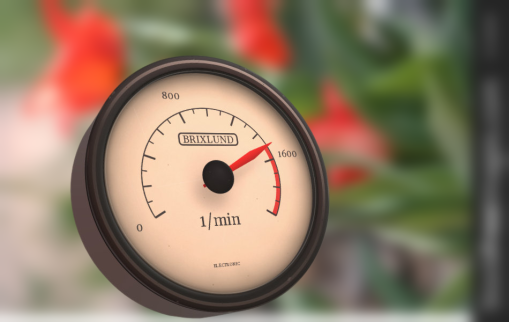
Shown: 1500 rpm
